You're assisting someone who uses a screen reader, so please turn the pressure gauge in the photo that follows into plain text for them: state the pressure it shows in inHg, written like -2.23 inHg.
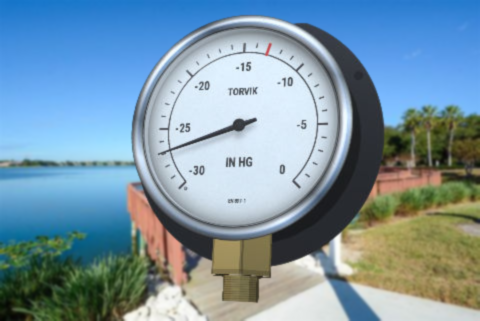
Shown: -27 inHg
